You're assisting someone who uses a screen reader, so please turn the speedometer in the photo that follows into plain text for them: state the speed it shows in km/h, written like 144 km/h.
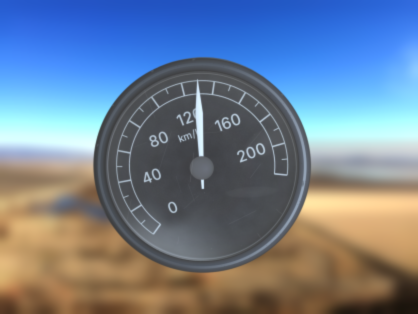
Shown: 130 km/h
